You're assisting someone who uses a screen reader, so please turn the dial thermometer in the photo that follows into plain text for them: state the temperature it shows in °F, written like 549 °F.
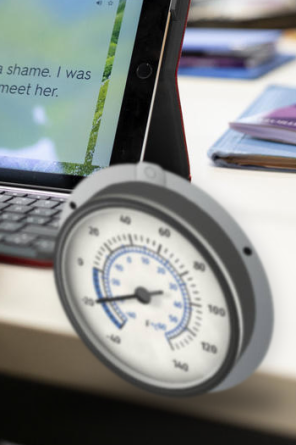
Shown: -20 °F
